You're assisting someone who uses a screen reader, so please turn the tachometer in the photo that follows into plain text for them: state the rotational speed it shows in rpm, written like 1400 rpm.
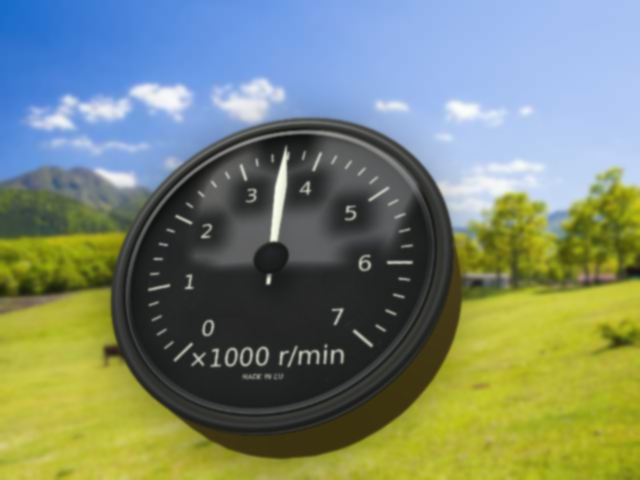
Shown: 3600 rpm
